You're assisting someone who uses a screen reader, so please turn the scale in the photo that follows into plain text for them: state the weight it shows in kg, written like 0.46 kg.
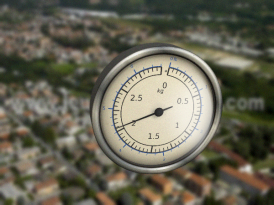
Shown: 2.05 kg
